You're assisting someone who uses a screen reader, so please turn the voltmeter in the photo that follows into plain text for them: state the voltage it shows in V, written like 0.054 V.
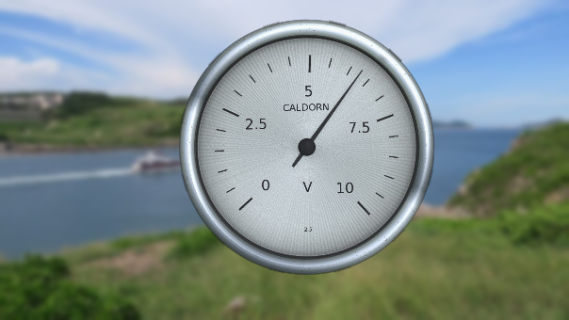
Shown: 6.25 V
